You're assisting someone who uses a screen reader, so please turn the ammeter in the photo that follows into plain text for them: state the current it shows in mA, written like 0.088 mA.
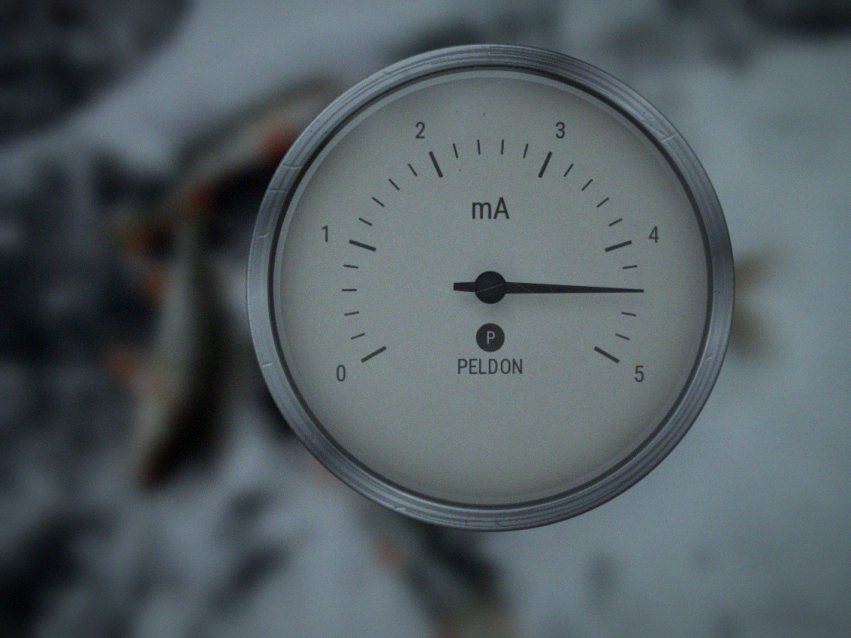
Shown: 4.4 mA
